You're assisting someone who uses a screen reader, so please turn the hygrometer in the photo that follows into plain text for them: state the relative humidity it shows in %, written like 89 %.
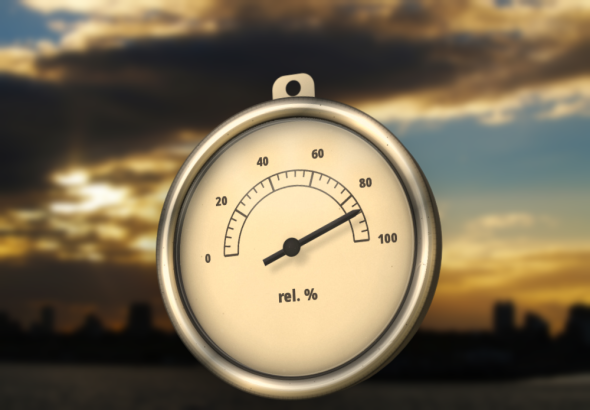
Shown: 88 %
